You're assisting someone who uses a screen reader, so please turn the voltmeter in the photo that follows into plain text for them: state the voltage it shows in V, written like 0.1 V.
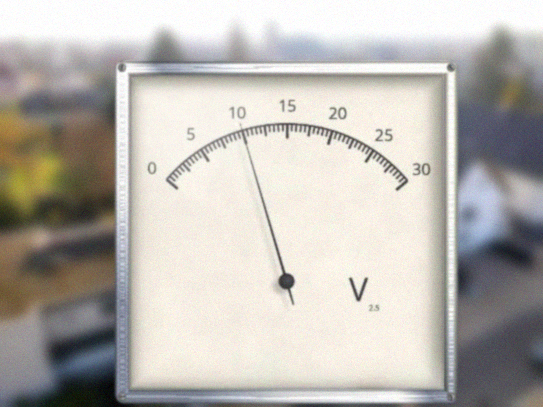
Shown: 10 V
